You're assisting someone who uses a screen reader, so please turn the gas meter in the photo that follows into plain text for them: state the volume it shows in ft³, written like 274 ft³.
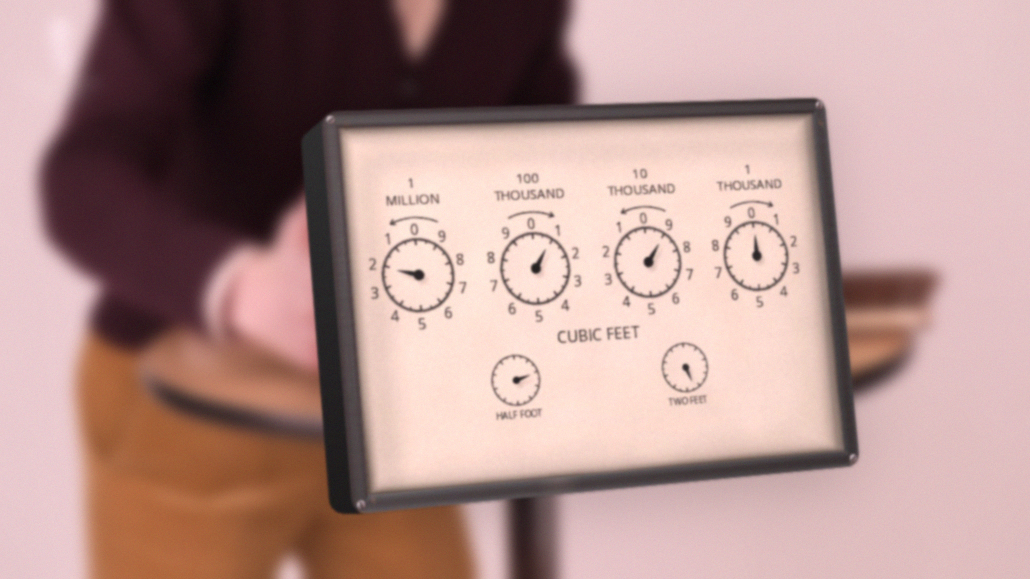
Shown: 209000 ft³
